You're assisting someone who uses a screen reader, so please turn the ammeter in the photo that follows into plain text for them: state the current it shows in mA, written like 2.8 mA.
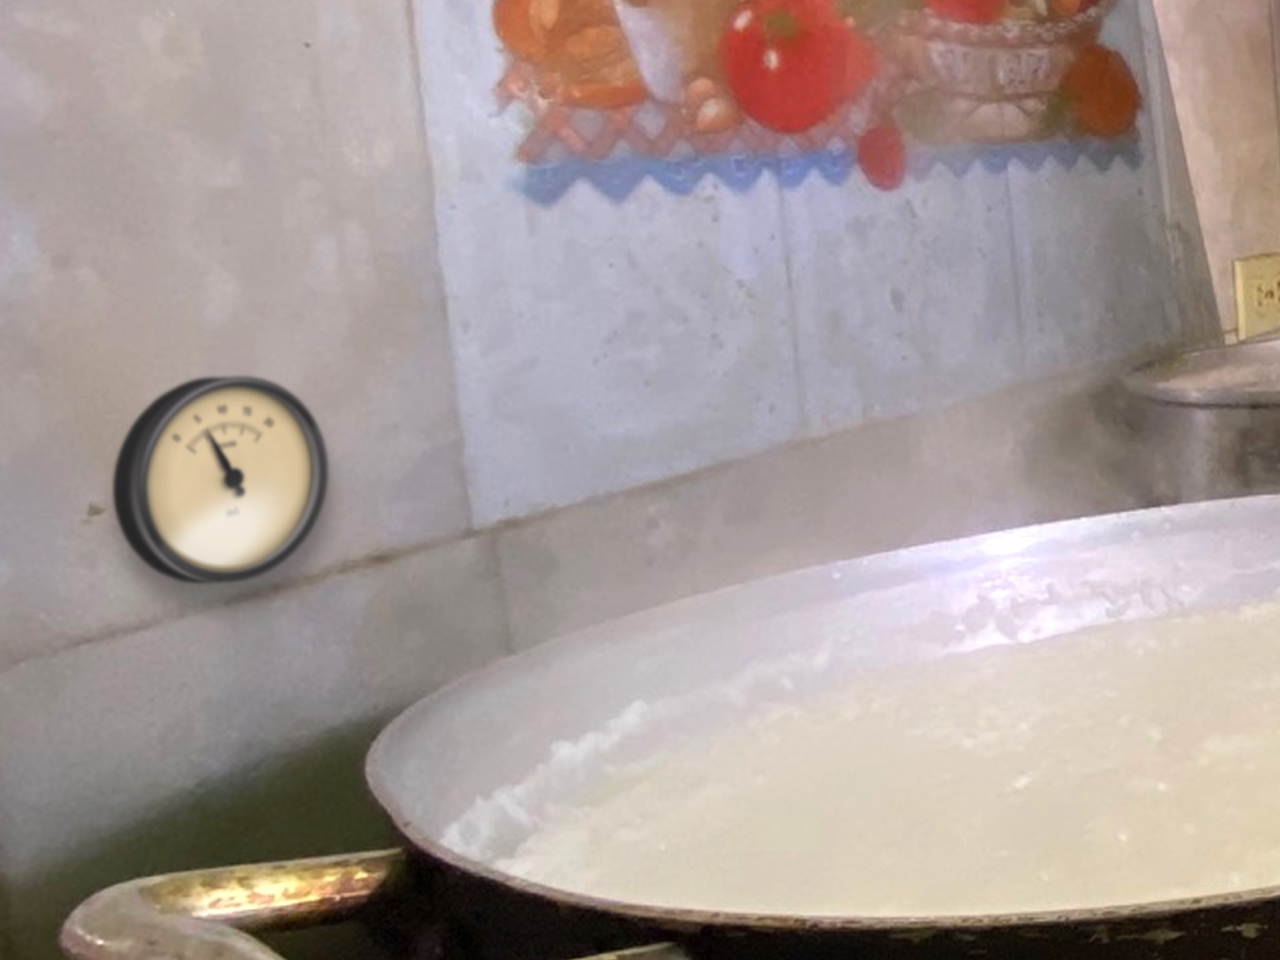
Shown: 5 mA
